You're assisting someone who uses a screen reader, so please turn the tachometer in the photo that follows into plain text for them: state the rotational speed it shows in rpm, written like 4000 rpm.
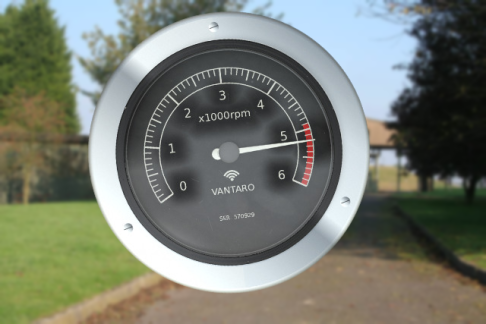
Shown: 5200 rpm
